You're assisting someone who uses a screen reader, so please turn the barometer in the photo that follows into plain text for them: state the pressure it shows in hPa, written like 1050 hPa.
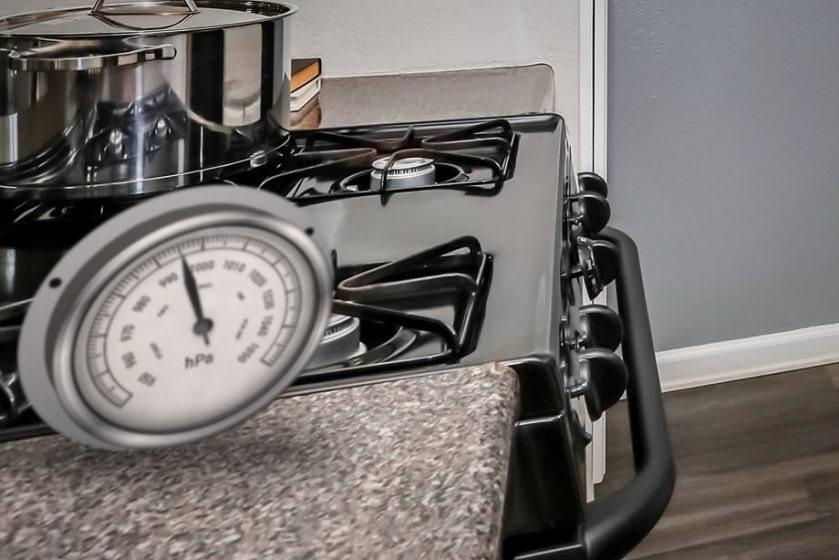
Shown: 995 hPa
